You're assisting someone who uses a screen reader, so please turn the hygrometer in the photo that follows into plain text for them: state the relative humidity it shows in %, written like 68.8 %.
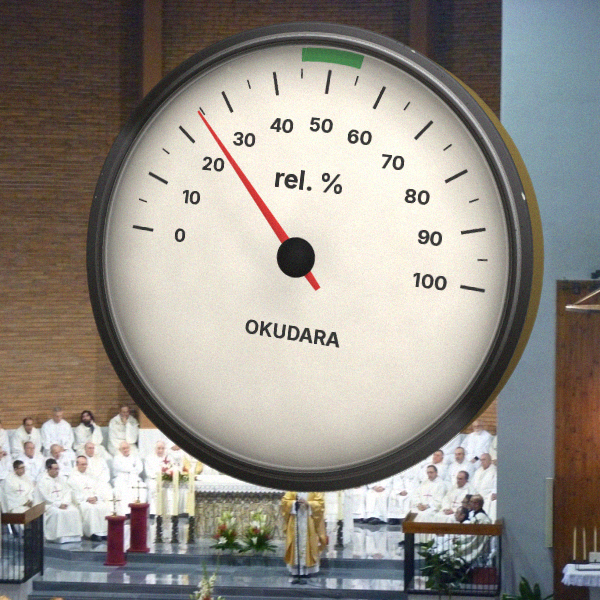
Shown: 25 %
